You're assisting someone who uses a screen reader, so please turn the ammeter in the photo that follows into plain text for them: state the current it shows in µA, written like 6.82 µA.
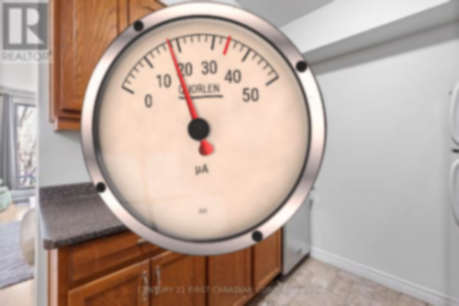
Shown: 18 µA
